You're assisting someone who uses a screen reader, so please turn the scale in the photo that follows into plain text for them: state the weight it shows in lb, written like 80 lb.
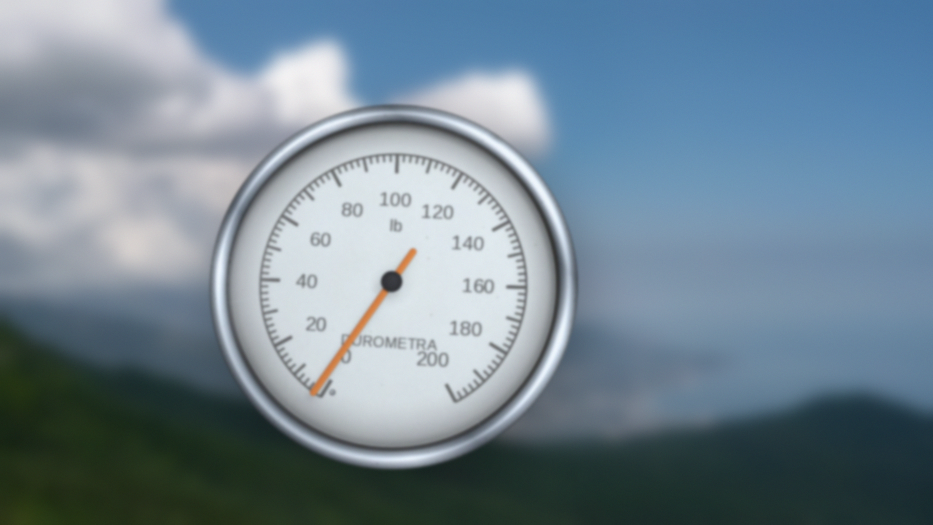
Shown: 2 lb
